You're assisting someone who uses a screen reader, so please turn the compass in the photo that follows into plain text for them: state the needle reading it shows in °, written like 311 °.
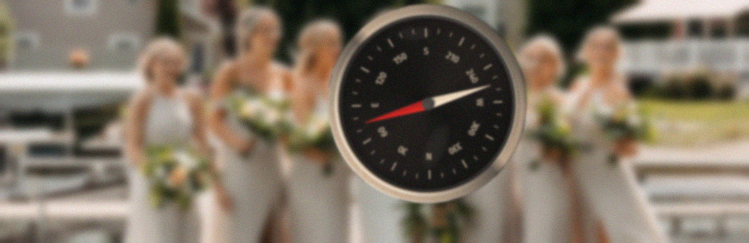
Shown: 75 °
